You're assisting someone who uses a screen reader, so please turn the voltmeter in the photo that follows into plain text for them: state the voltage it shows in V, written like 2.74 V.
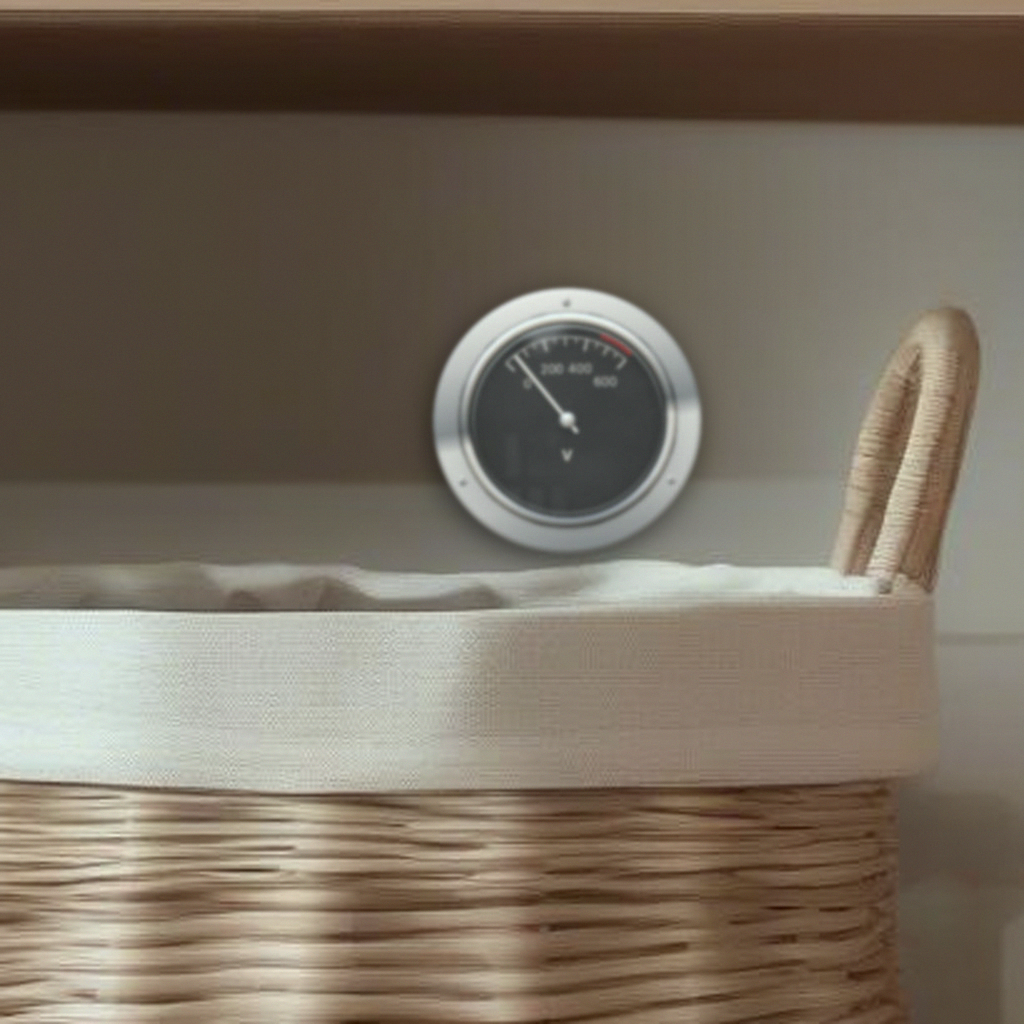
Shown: 50 V
